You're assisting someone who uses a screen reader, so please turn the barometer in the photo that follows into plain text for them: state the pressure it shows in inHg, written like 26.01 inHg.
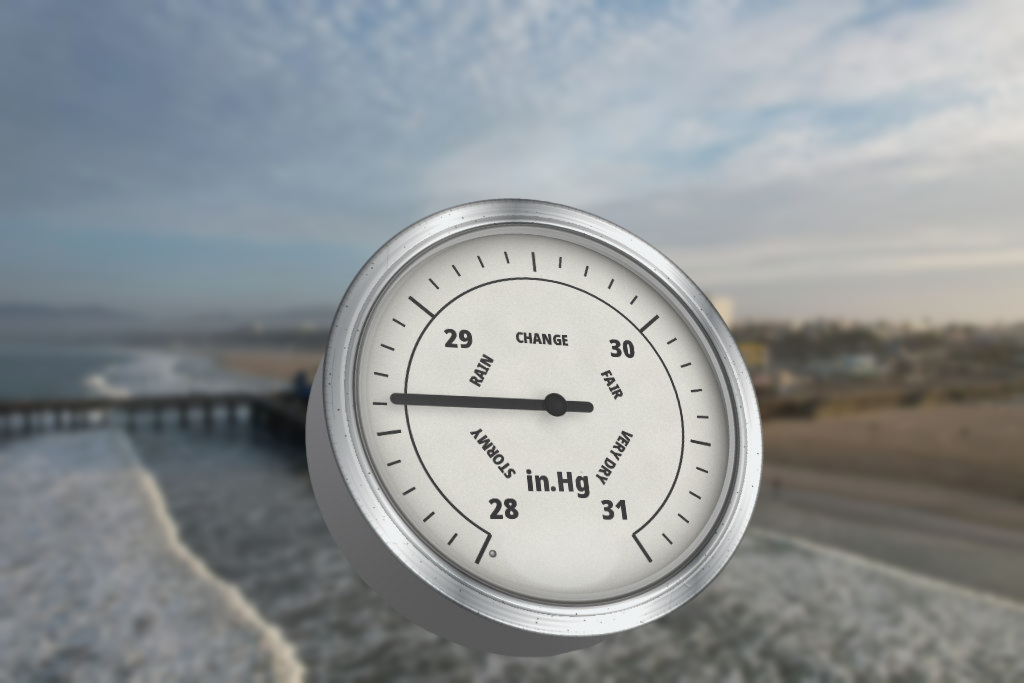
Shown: 28.6 inHg
